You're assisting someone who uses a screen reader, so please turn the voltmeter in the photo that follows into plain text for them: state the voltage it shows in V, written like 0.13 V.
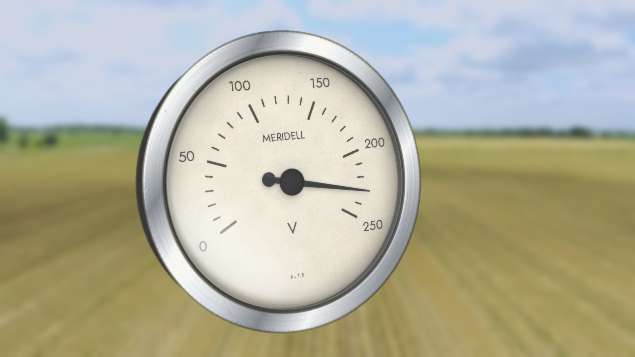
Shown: 230 V
